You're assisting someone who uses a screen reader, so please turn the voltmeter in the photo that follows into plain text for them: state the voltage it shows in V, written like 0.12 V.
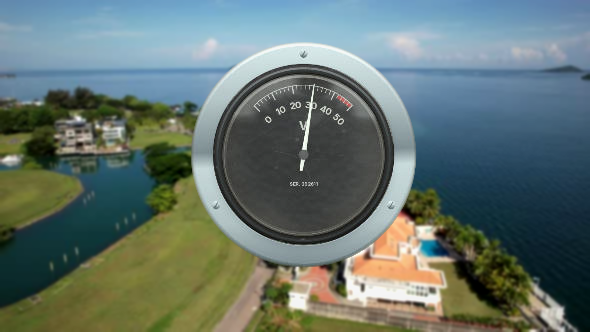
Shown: 30 V
